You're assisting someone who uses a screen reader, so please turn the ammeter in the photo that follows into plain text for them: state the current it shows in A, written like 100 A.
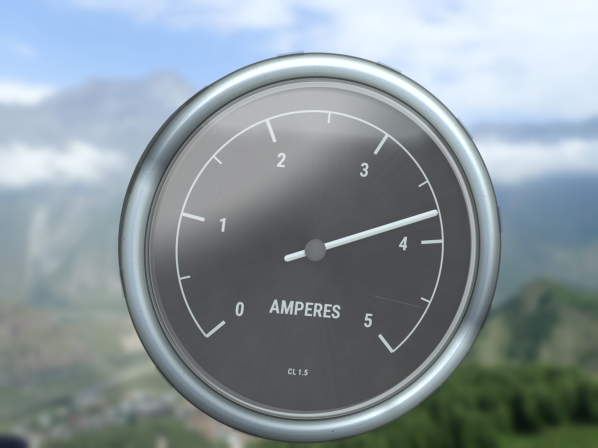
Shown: 3.75 A
